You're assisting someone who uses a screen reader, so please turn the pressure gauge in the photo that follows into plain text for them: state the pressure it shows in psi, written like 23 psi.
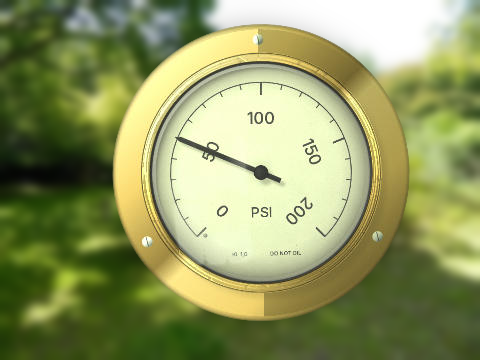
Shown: 50 psi
